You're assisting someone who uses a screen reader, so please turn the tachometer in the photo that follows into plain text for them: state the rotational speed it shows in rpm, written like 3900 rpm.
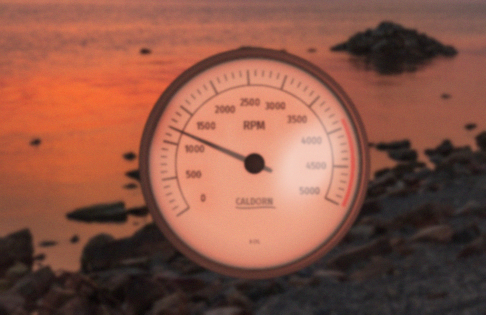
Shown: 1200 rpm
